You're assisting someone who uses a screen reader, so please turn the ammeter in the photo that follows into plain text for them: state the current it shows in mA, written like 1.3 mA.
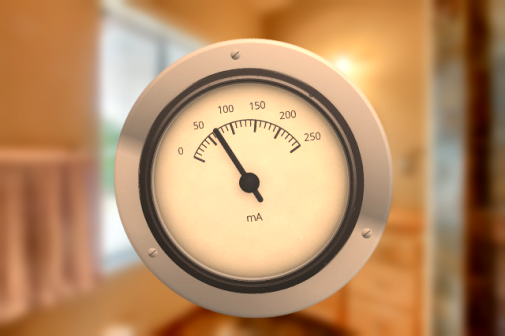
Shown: 70 mA
